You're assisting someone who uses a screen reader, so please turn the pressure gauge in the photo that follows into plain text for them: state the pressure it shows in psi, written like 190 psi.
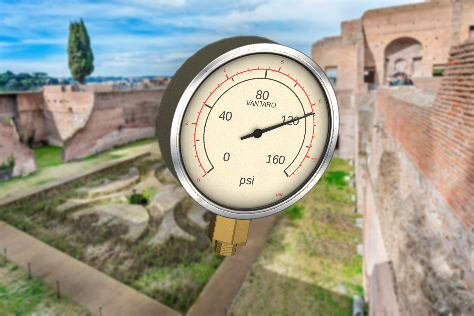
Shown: 120 psi
